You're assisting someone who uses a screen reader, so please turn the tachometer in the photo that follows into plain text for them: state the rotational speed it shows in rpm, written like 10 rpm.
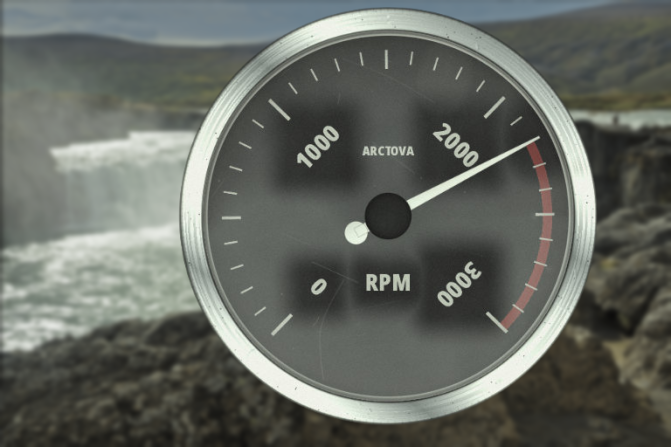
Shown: 2200 rpm
